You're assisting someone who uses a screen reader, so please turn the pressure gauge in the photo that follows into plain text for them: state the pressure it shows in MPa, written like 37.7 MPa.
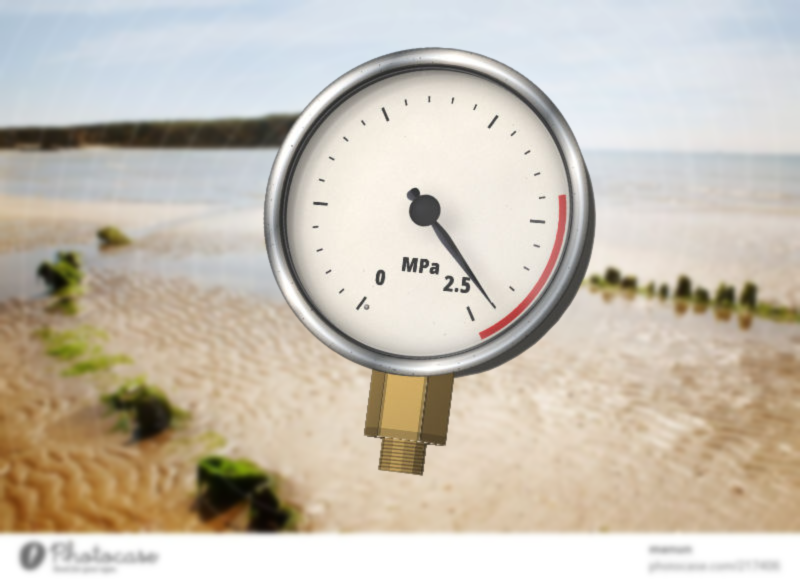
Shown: 2.4 MPa
